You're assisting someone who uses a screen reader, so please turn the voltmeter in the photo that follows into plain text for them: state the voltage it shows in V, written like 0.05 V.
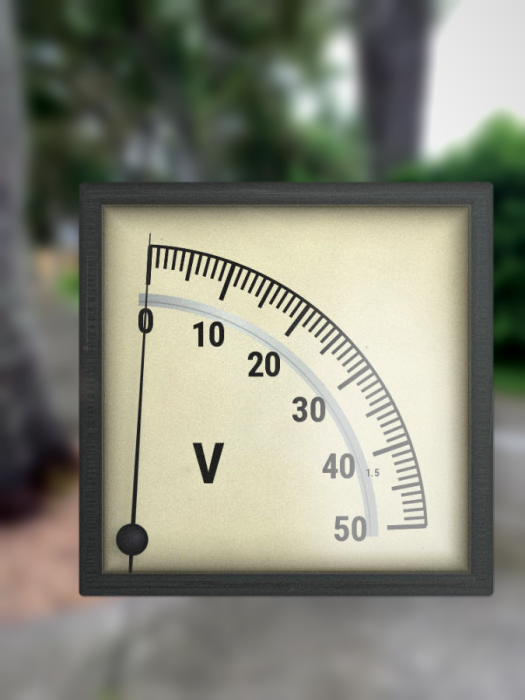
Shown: 0 V
